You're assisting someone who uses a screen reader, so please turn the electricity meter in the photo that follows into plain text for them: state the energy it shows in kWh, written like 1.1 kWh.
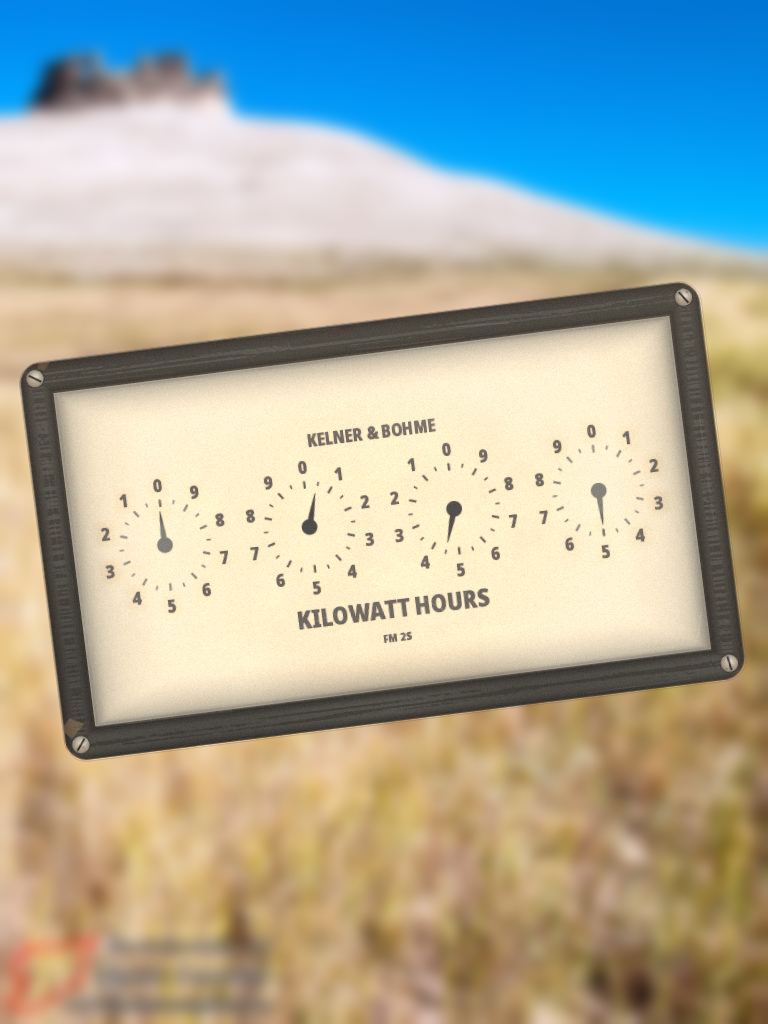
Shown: 45 kWh
